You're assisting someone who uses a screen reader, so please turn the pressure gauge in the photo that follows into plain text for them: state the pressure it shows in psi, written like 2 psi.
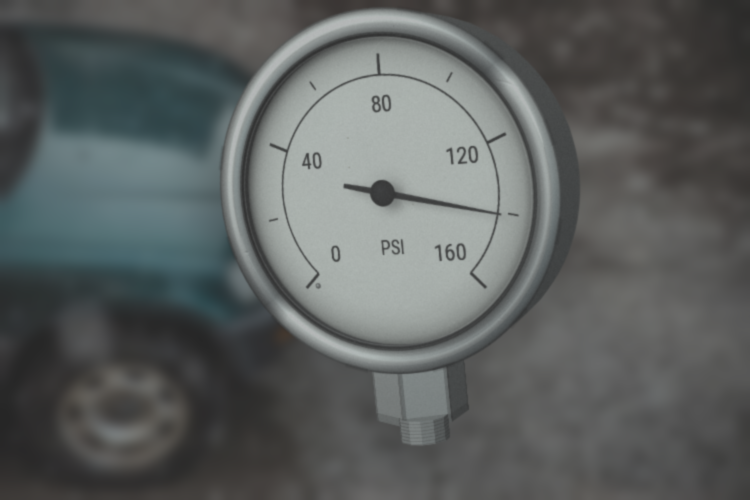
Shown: 140 psi
